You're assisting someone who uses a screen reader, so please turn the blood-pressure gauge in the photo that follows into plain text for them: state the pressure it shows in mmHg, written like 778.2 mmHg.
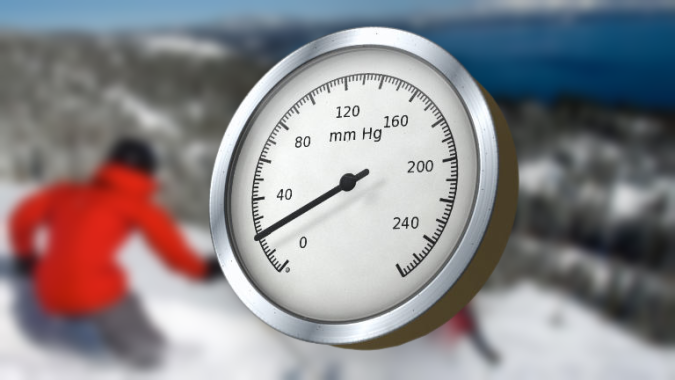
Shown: 20 mmHg
